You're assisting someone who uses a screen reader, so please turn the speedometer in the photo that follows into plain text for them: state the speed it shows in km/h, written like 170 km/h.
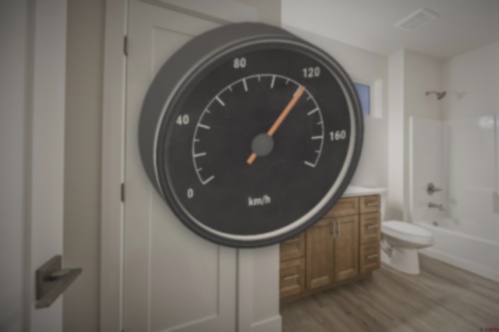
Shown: 120 km/h
